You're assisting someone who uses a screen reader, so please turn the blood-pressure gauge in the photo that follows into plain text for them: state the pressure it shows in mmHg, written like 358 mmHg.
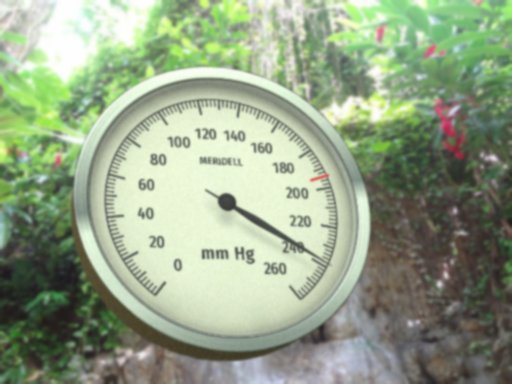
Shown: 240 mmHg
